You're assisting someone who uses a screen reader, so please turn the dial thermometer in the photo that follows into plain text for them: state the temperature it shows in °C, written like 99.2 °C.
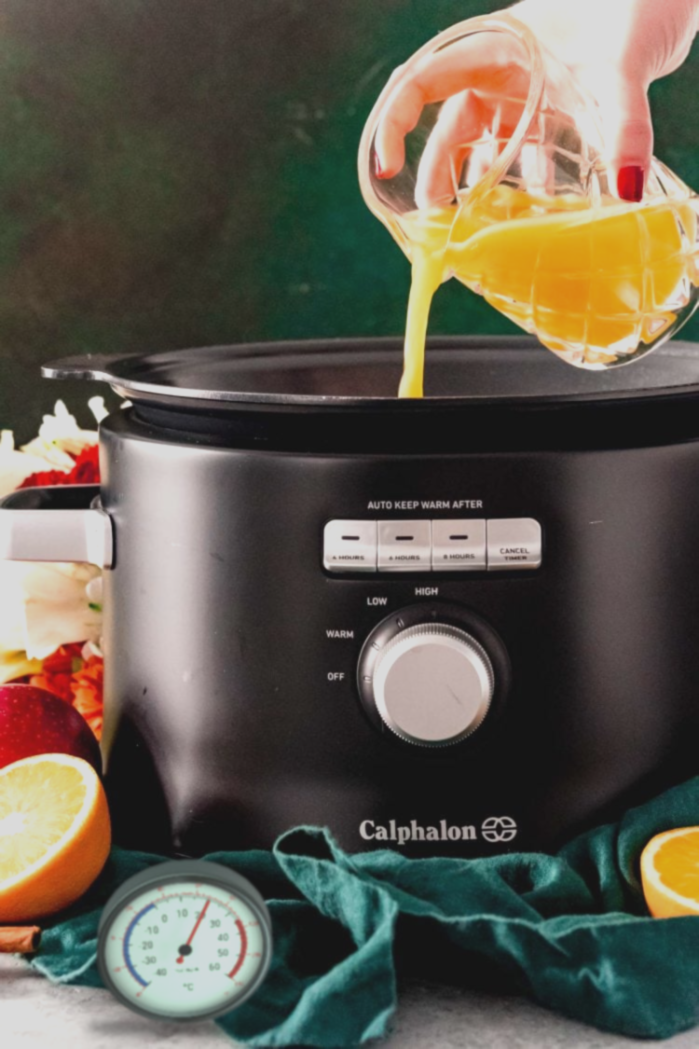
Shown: 20 °C
